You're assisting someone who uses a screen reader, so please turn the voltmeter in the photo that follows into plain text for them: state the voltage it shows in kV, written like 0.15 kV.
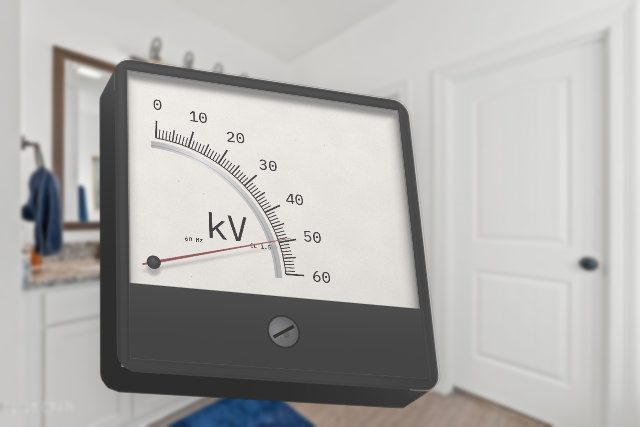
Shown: 50 kV
